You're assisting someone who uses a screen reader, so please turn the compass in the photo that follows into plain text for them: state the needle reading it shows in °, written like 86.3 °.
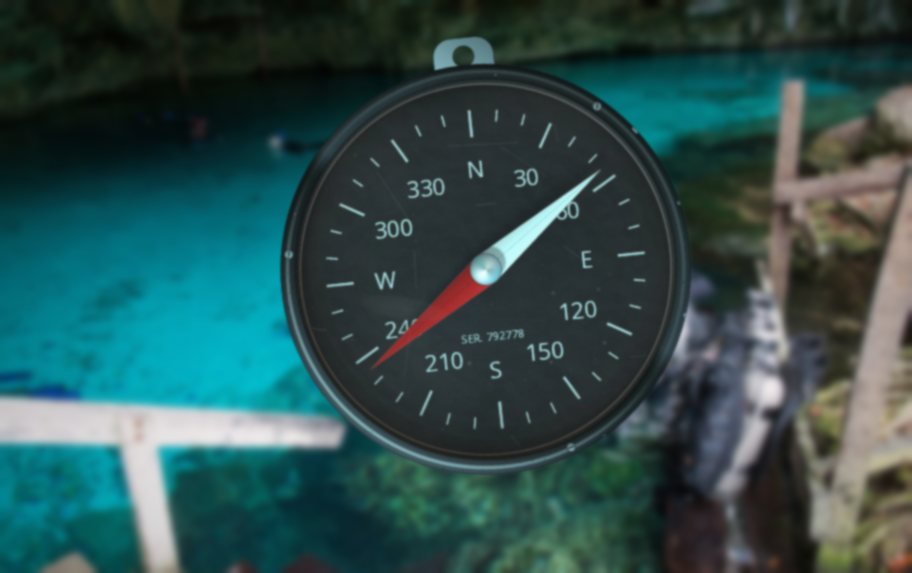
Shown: 235 °
